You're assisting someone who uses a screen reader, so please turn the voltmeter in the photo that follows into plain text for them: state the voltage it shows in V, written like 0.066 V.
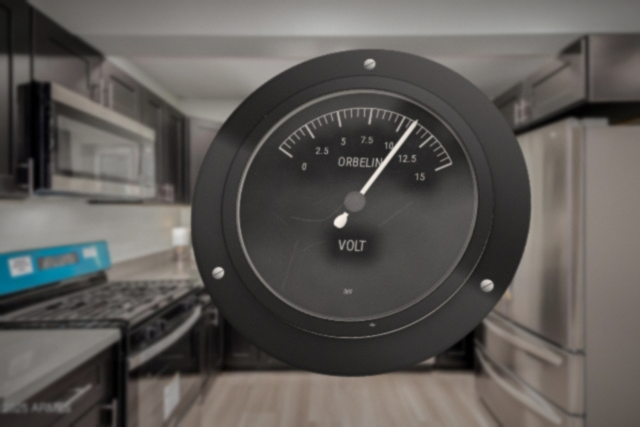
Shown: 11 V
